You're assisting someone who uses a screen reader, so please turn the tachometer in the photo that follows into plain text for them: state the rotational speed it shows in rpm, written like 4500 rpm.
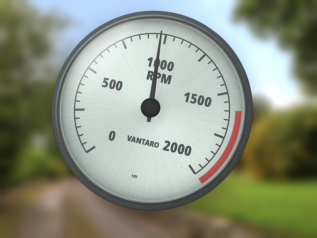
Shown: 975 rpm
